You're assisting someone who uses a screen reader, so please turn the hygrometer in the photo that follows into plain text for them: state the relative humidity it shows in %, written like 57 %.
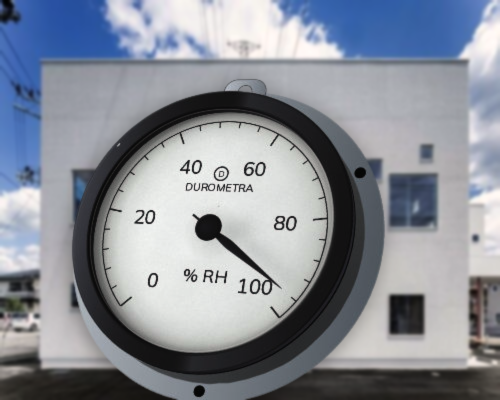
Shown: 96 %
